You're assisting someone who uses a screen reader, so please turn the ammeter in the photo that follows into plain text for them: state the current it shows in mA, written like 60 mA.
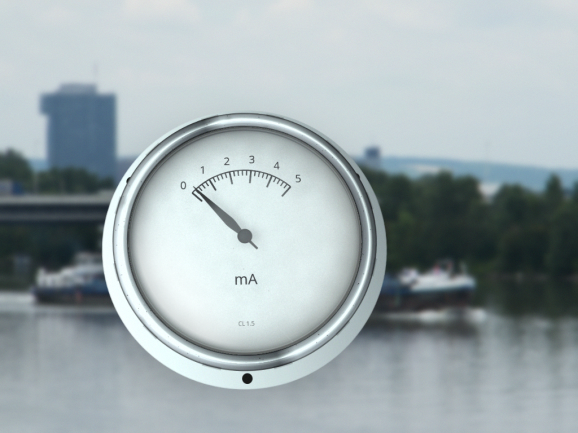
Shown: 0.2 mA
